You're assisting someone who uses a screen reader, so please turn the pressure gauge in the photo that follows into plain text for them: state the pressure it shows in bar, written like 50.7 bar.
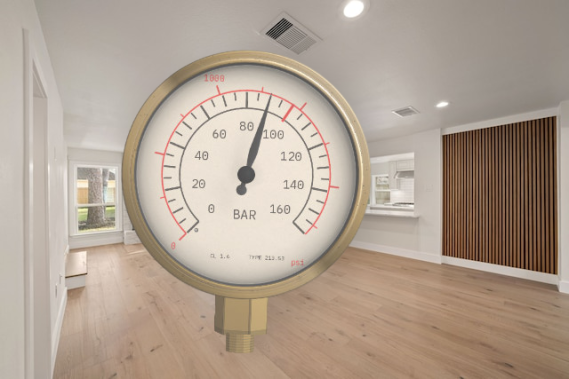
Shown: 90 bar
